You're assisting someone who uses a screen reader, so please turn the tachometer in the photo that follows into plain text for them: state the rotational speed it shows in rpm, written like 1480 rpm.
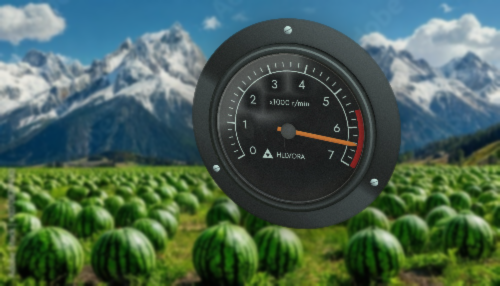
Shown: 6400 rpm
